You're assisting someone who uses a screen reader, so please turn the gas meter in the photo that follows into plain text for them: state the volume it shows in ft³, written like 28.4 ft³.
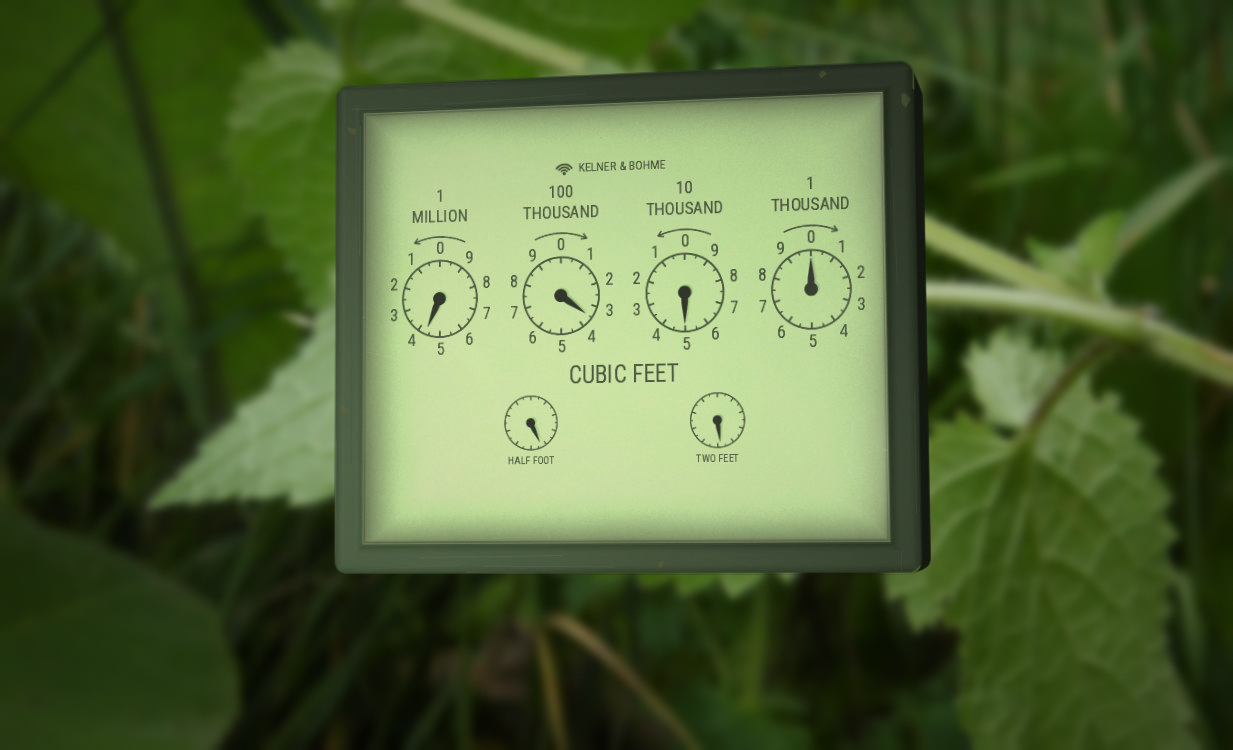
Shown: 435000 ft³
